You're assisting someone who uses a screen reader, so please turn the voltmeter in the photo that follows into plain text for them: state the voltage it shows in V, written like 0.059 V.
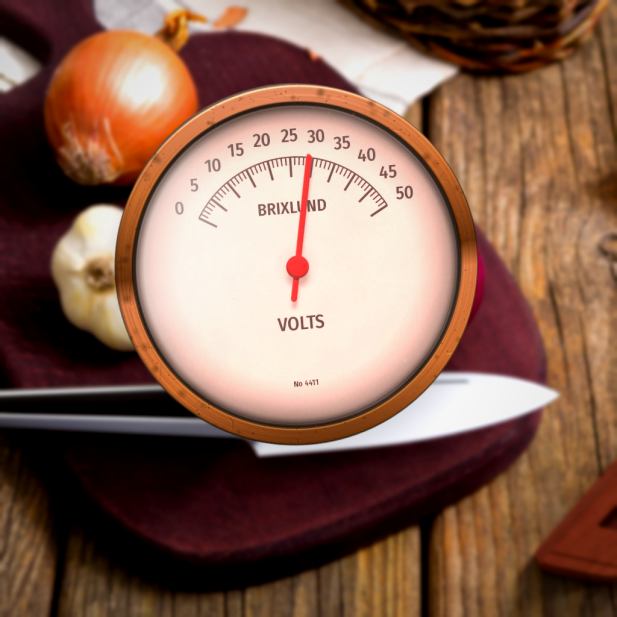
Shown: 29 V
